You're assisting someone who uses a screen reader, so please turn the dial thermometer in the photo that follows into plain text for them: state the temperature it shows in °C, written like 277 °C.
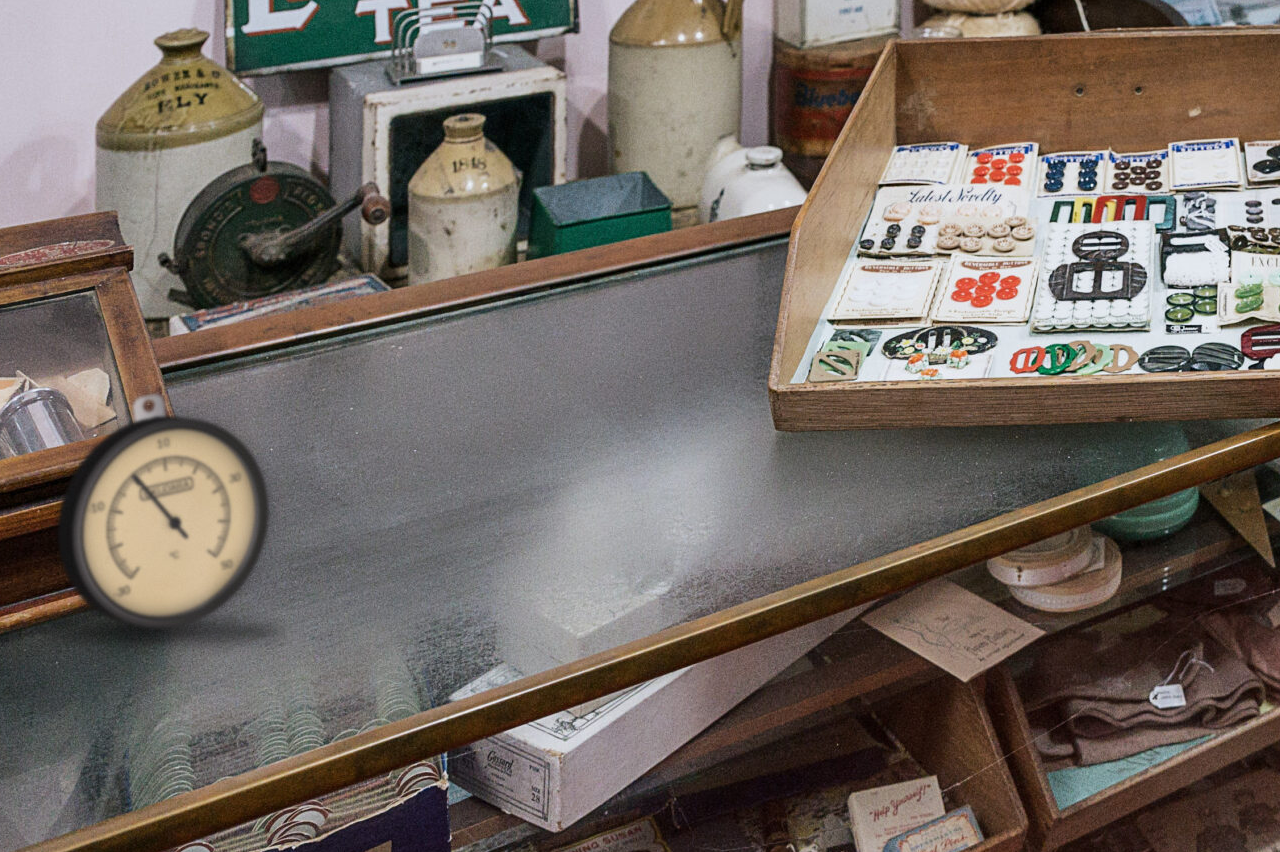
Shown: 0 °C
